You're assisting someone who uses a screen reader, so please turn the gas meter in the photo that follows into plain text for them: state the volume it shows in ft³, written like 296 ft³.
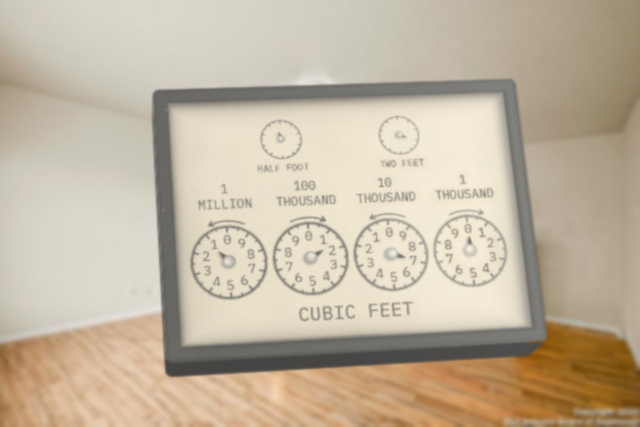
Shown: 117000 ft³
